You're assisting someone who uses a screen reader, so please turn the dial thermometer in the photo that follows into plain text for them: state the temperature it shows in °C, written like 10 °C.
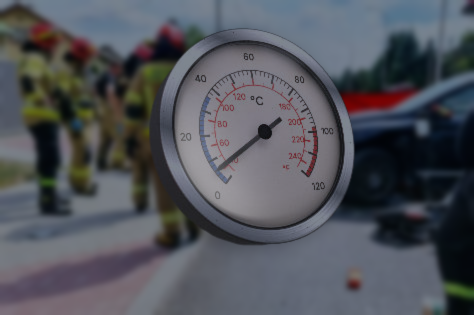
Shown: 6 °C
